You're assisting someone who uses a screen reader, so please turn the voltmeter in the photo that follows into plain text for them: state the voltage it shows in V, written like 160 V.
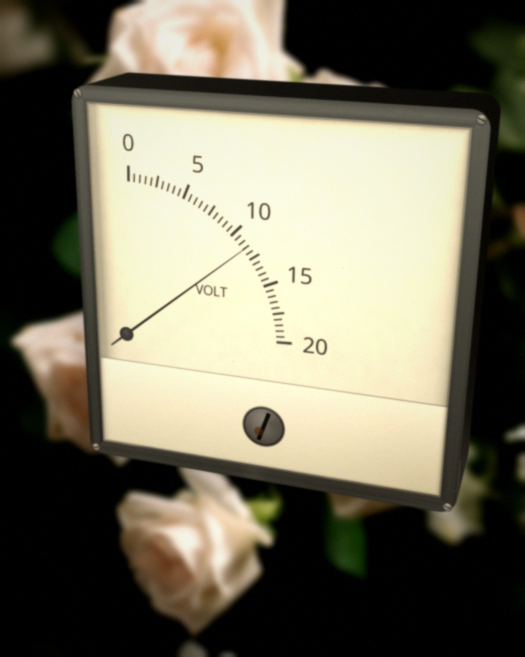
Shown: 11.5 V
